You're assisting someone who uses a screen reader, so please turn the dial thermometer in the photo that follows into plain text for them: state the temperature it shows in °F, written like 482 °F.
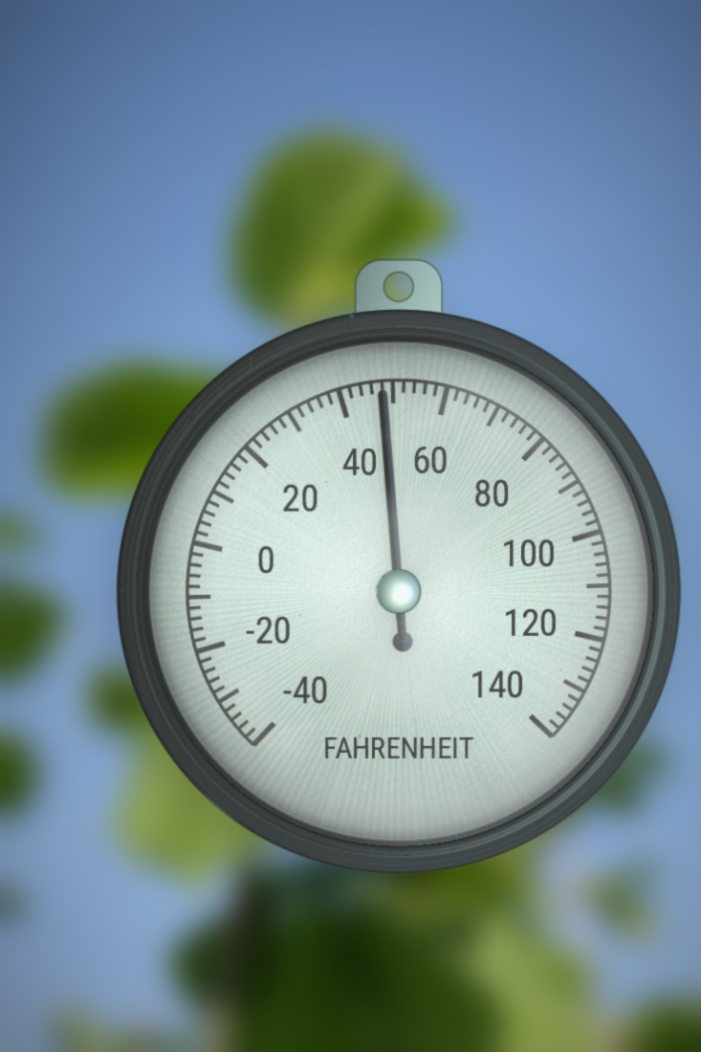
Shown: 48 °F
